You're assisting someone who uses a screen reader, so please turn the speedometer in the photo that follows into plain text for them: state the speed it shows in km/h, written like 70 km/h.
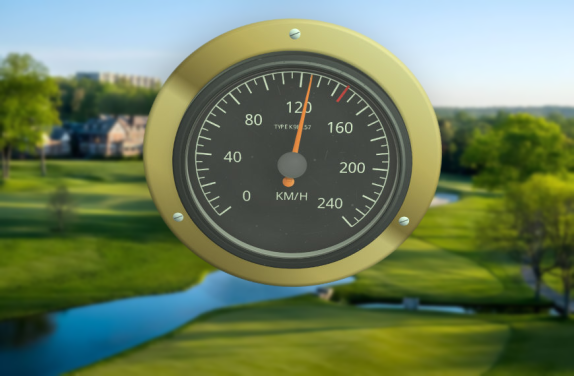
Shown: 125 km/h
